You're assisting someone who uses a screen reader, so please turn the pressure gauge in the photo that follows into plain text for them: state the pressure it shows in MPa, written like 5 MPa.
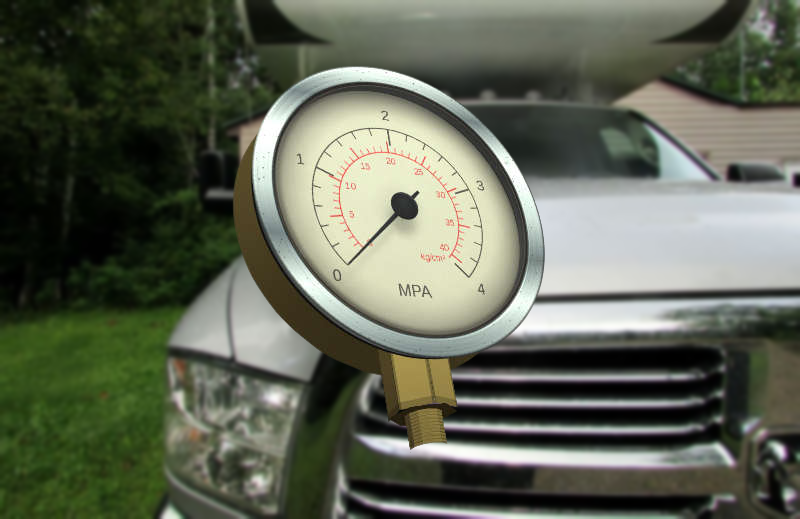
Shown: 0 MPa
